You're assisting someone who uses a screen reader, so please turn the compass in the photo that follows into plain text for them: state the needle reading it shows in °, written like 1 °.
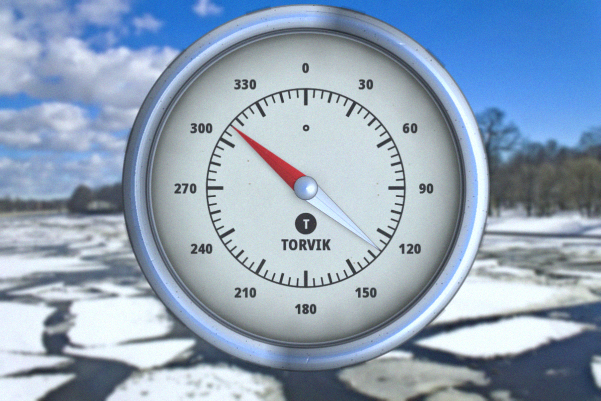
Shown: 310 °
